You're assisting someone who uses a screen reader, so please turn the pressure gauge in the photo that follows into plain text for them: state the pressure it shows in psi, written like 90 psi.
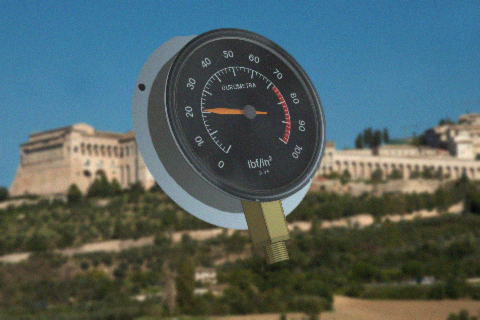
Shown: 20 psi
